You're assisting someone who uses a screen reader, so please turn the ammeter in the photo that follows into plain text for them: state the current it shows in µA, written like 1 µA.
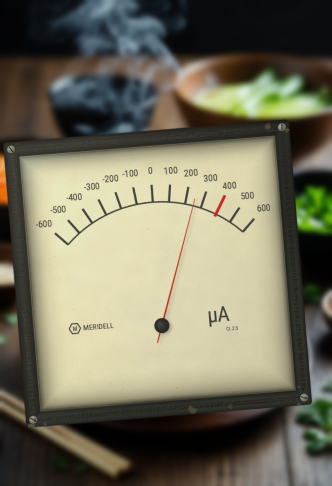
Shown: 250 µA
